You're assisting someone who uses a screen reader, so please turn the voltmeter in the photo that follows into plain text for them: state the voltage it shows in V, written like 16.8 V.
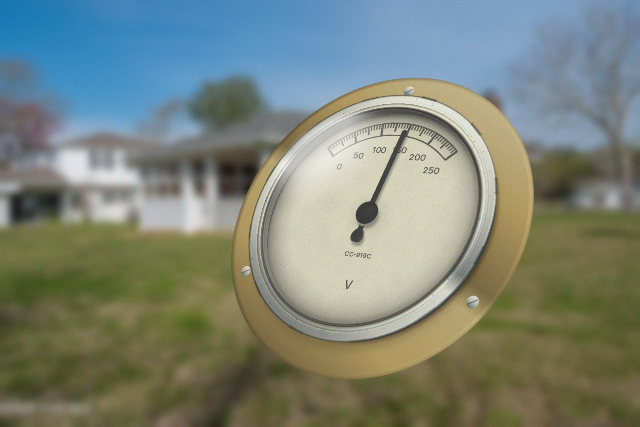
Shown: 150 V
